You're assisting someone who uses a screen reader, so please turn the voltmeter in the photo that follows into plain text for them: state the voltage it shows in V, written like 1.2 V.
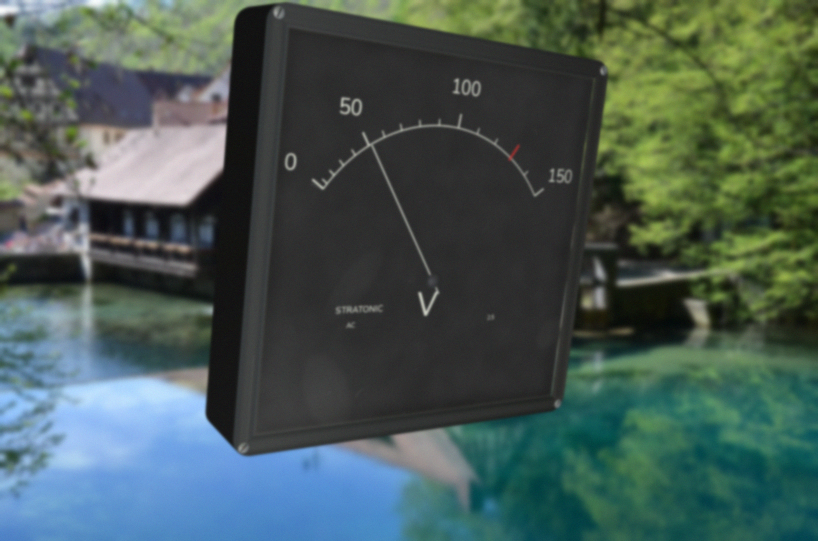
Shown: 50 V
